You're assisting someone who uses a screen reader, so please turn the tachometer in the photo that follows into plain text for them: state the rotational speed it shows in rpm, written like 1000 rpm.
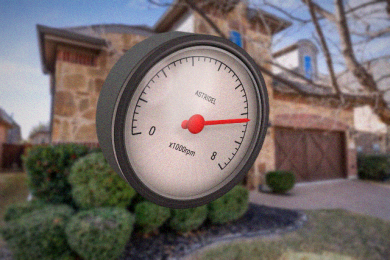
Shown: 6200 rpm
